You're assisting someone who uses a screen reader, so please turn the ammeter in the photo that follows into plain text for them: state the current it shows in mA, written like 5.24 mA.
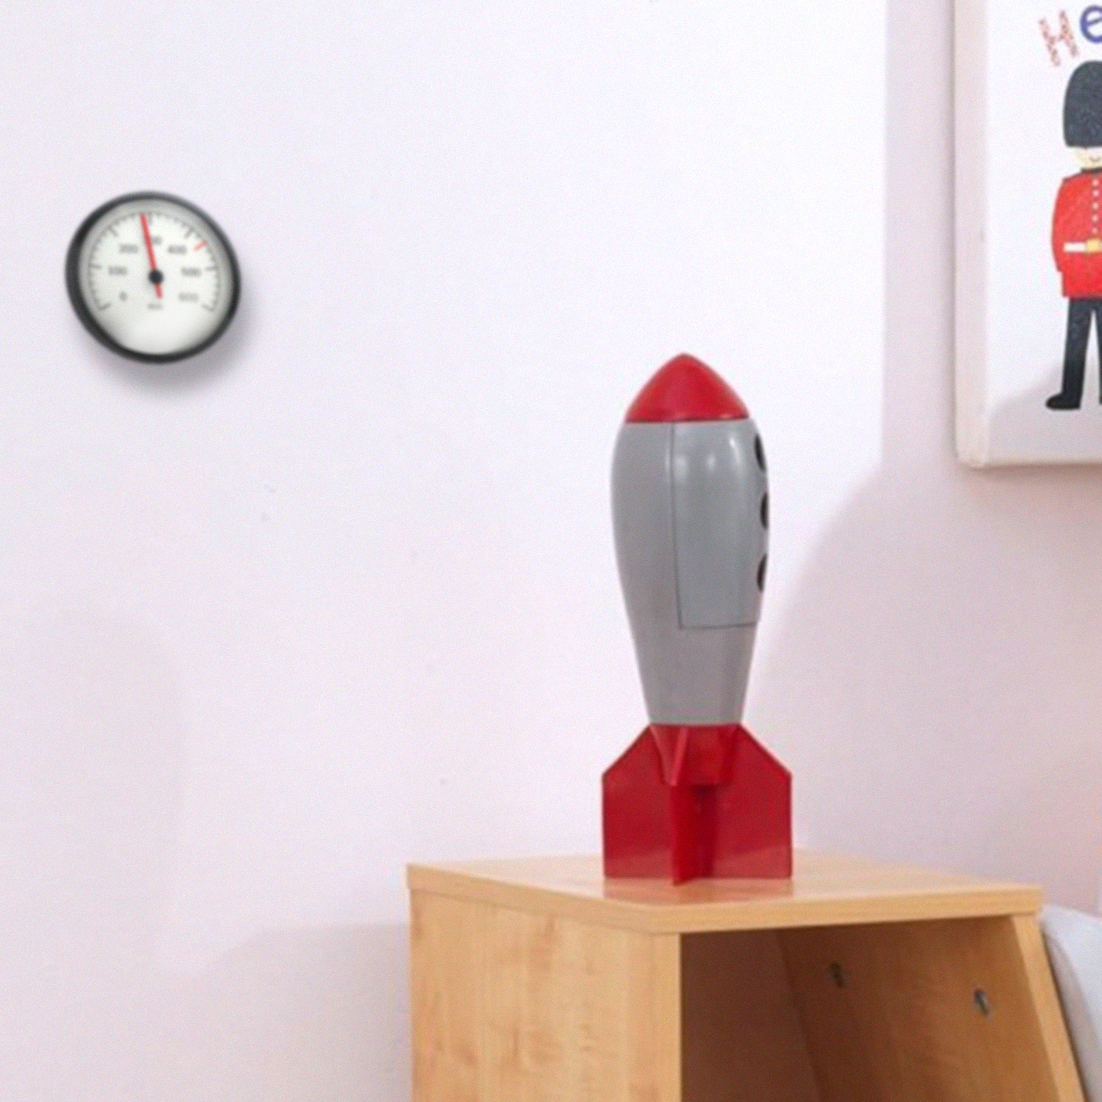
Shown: 280 mA
